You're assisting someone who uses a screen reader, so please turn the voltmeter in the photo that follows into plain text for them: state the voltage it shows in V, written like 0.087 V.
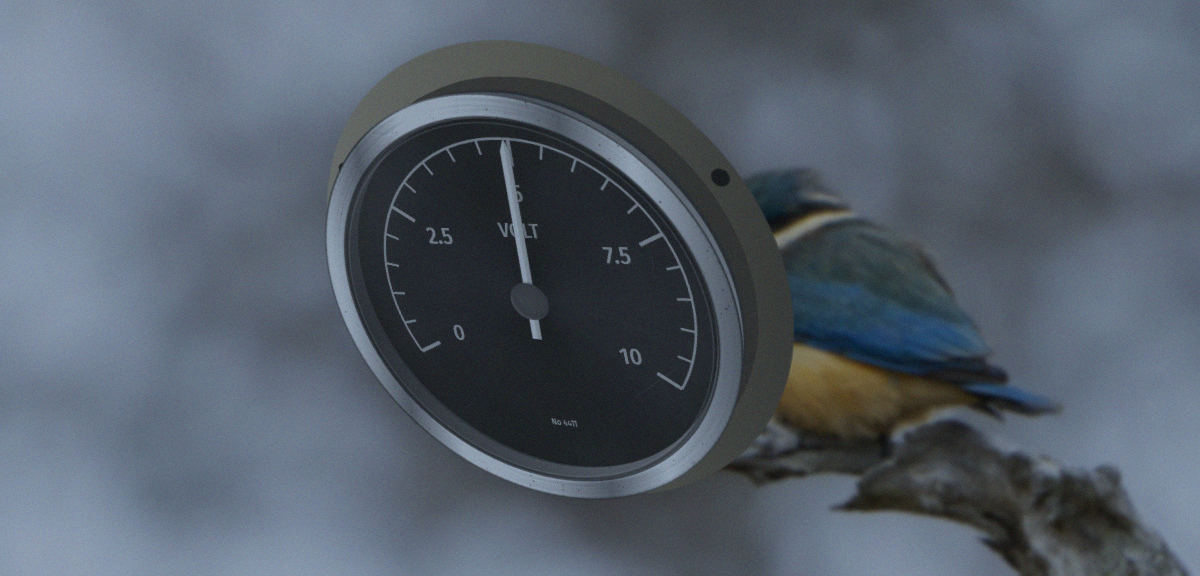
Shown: 5 V
